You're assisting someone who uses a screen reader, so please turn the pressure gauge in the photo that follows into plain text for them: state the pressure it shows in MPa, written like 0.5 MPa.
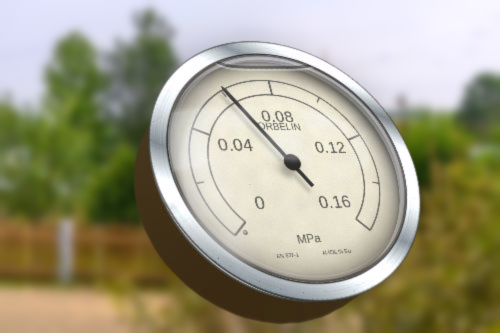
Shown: 0.06 MPa
